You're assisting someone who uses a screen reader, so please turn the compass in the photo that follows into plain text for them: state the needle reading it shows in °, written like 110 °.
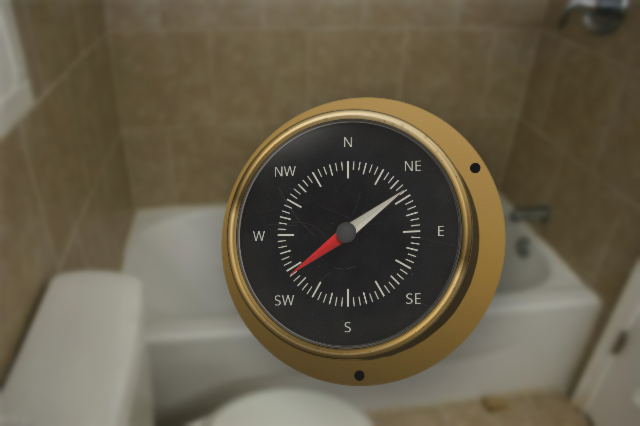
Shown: 235 °
